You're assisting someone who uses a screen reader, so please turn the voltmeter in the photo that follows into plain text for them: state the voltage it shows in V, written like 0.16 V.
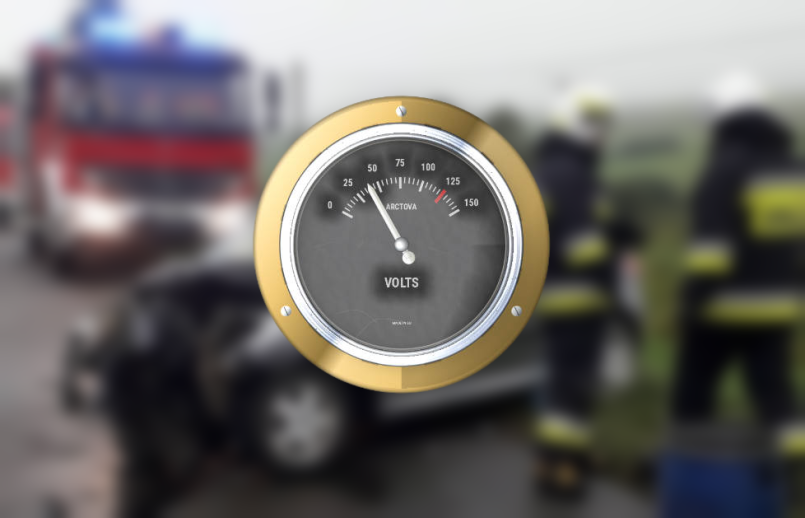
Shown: 40 V
